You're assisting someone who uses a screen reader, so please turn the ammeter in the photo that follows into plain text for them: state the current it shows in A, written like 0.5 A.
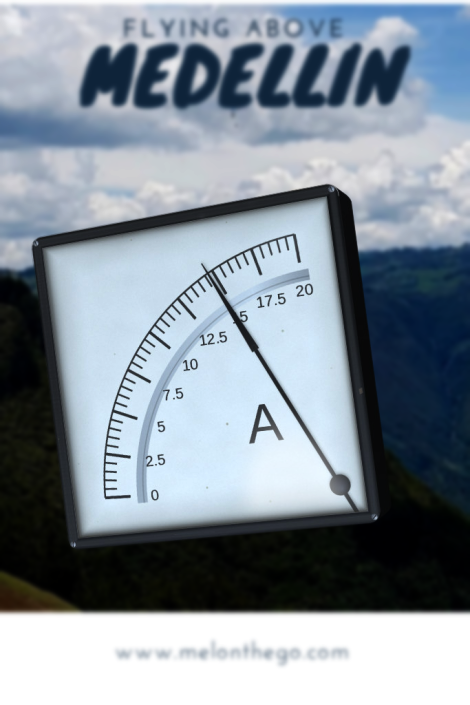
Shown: 14.75 A
